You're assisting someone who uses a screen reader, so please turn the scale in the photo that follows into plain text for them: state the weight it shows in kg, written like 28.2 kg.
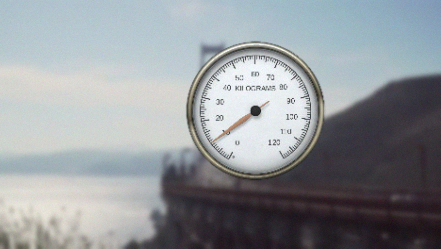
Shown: 10 kg
